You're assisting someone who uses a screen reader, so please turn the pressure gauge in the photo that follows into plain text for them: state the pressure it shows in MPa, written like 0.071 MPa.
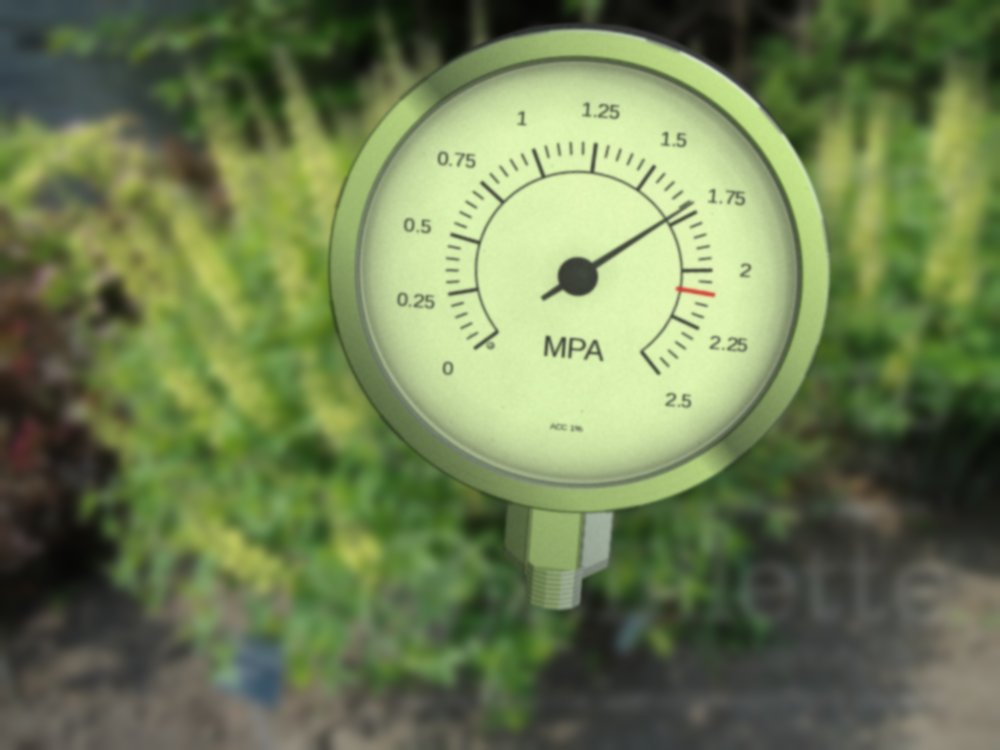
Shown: 1.7 MPa
